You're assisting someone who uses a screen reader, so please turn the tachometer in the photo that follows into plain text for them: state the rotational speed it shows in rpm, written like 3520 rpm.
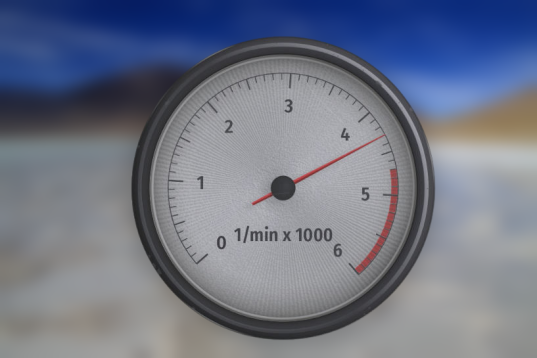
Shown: 4300 rpm
